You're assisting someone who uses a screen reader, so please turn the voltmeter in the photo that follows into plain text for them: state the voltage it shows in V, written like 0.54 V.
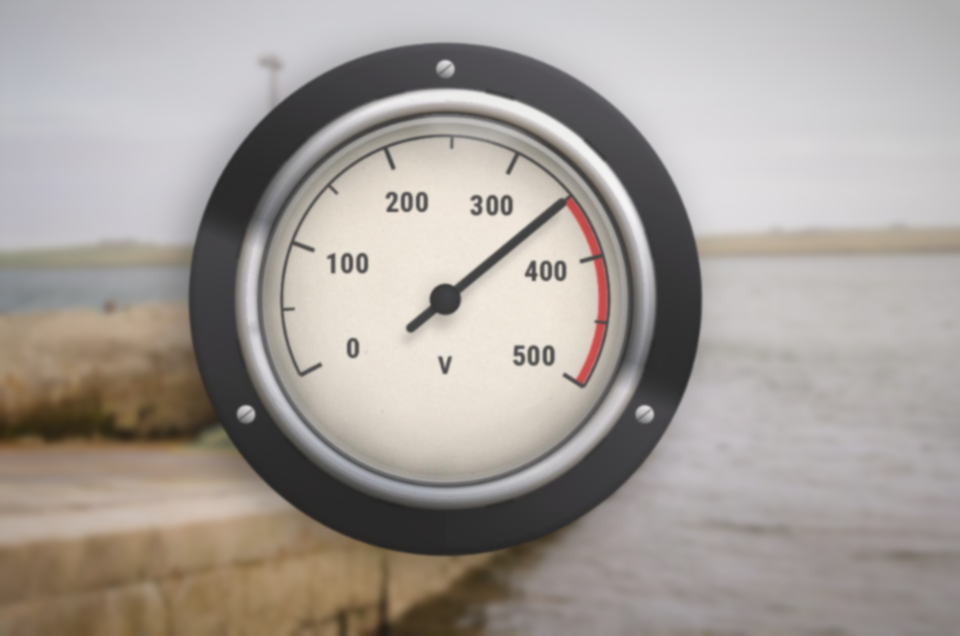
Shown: 350 V
